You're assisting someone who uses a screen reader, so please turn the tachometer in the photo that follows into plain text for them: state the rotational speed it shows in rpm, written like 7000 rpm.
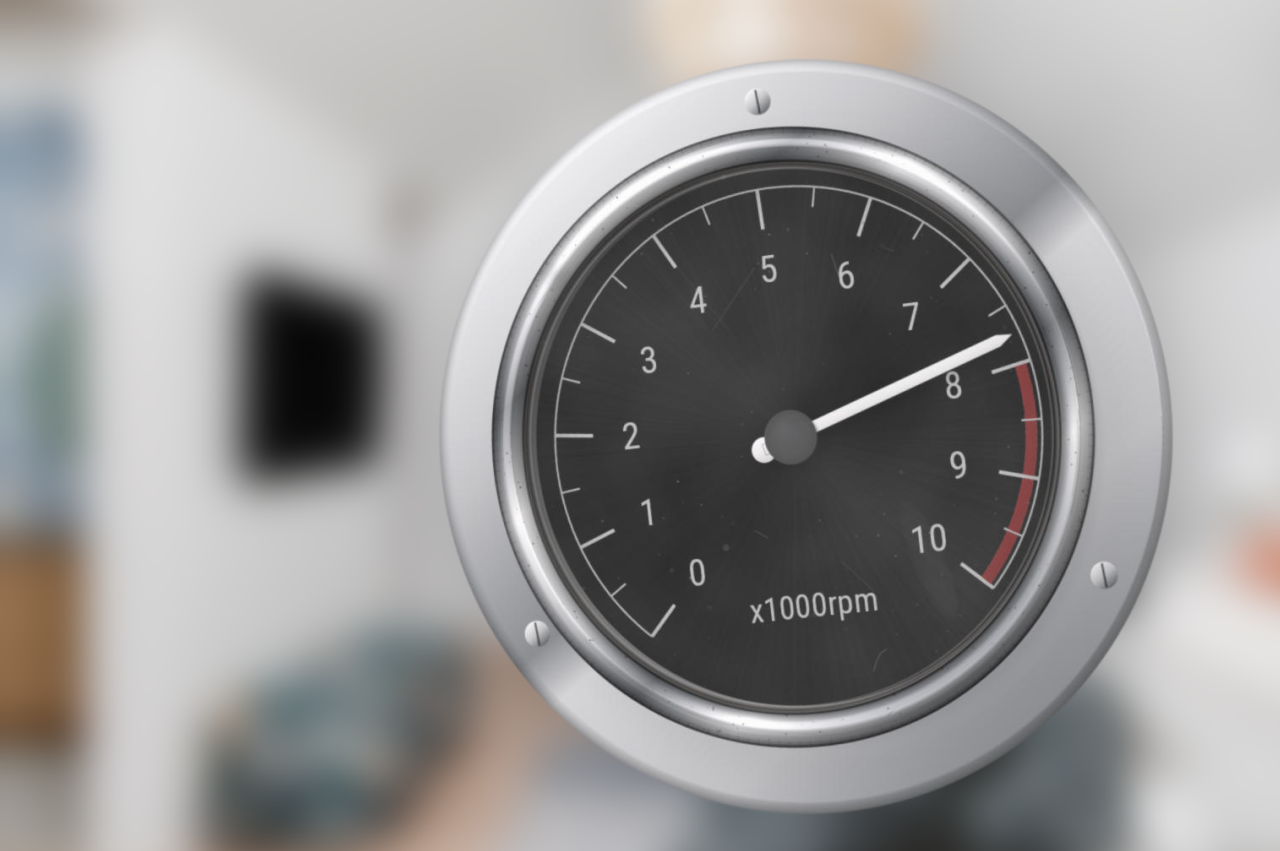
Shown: 7750 rpm
